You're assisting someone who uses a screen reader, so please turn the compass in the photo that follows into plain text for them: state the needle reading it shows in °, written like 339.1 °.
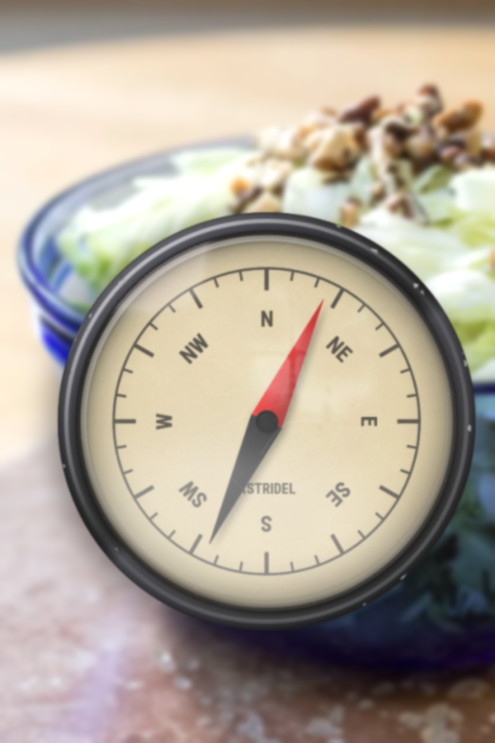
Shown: 25 °
